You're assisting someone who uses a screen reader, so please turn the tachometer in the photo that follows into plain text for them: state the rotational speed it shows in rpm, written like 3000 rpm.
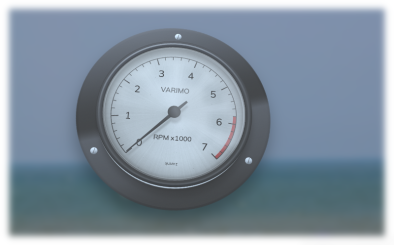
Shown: 0 rpm
